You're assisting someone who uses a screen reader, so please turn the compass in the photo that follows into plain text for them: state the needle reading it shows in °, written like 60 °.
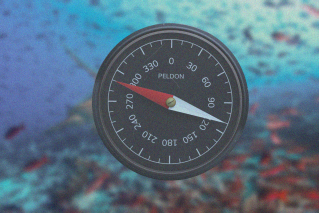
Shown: 290 °
